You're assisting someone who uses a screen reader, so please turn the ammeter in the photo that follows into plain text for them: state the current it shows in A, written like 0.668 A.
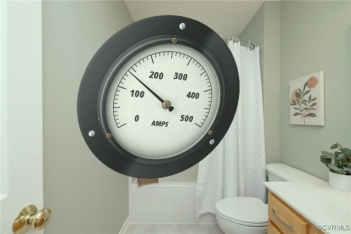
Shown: 140 A
